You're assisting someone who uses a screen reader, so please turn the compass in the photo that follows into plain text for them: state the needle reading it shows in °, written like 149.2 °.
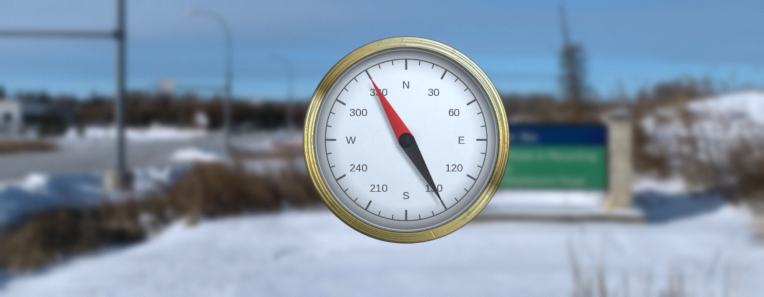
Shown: 330 °
